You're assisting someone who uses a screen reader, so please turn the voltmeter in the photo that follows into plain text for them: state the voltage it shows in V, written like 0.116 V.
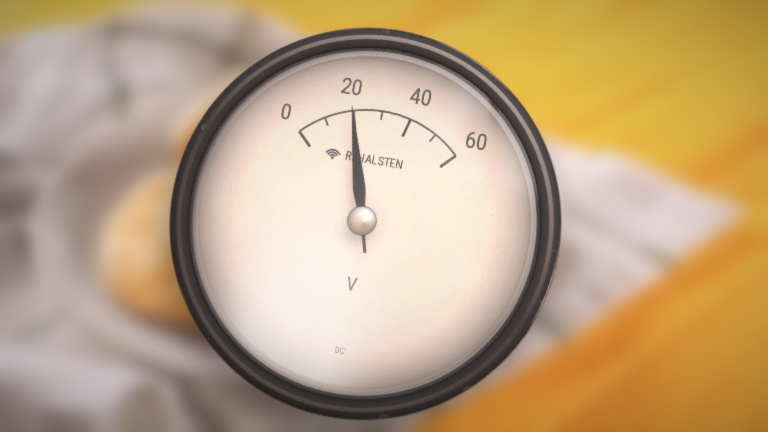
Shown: 20 V
